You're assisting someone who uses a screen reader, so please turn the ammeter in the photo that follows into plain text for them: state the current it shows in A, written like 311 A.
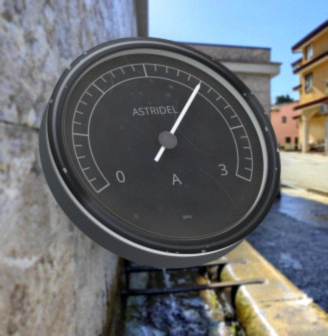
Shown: 2 A
